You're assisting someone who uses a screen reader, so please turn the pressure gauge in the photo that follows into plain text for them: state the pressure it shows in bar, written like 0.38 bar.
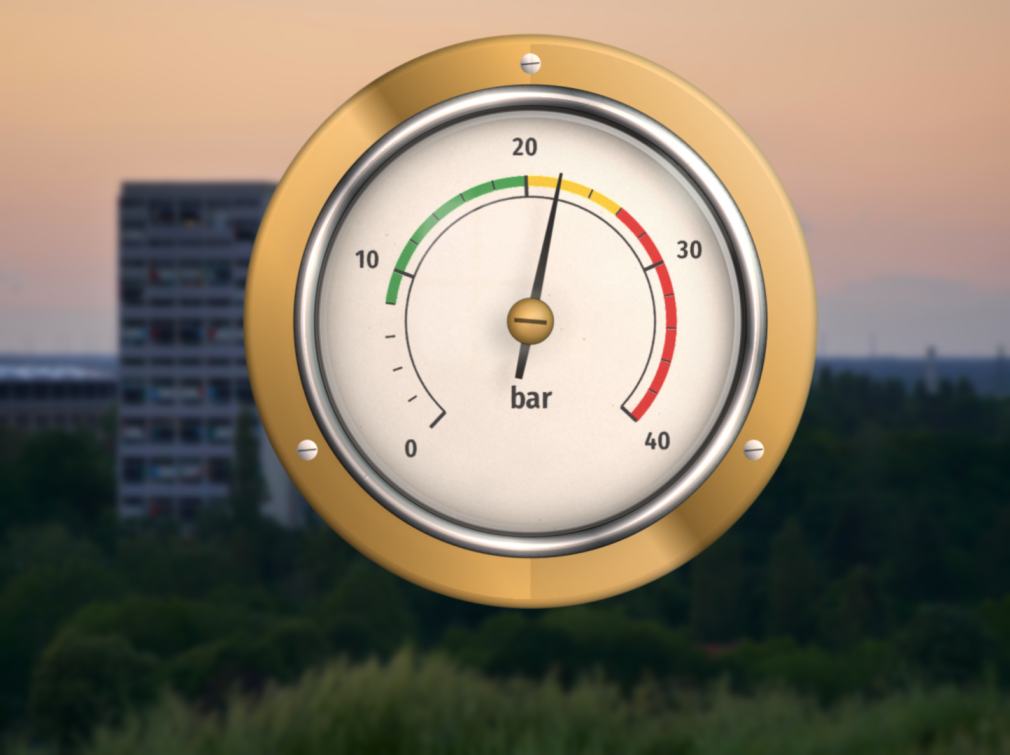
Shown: 22 bar
